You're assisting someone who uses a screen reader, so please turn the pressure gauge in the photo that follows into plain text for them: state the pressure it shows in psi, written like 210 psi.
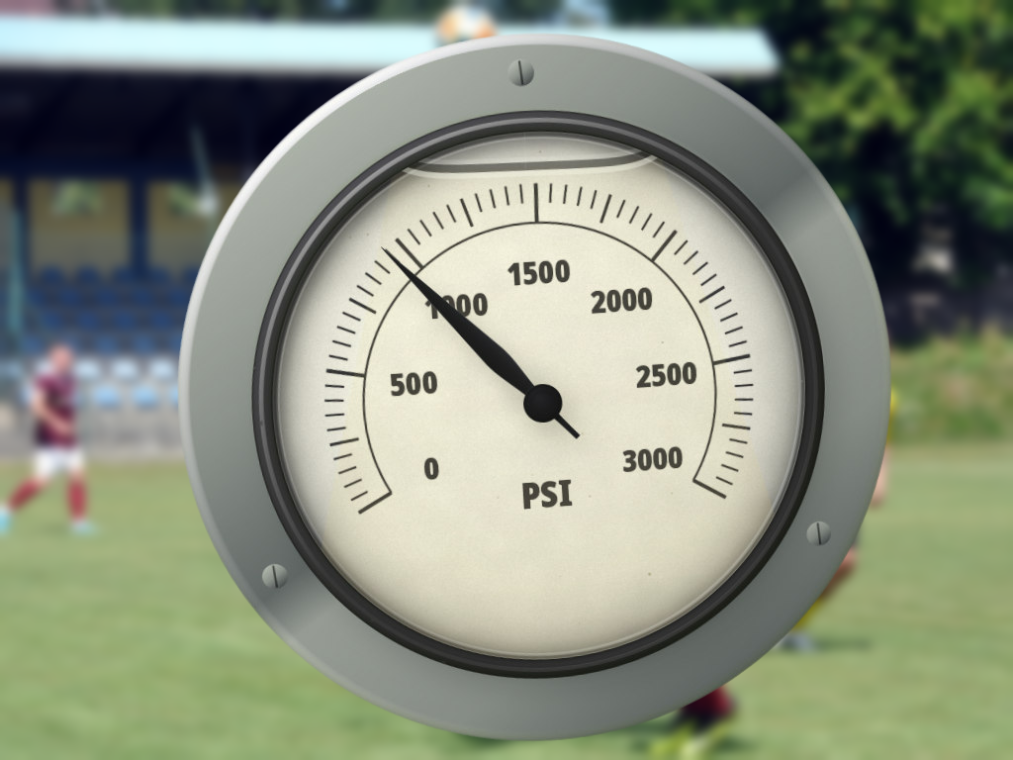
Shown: 950 psi
